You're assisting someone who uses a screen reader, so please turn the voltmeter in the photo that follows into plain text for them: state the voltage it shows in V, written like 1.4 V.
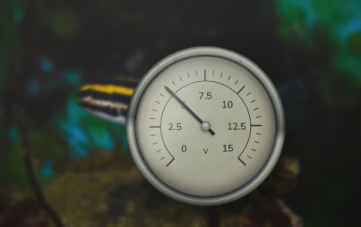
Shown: 5 V
